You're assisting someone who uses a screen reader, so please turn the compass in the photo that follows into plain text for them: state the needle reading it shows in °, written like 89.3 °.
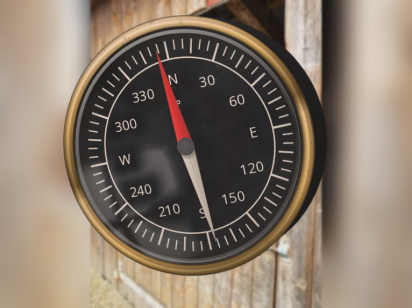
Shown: 355 °
